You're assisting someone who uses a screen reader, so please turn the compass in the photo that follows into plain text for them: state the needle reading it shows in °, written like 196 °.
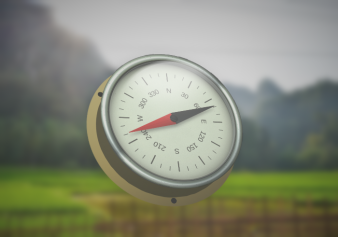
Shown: 250 °
